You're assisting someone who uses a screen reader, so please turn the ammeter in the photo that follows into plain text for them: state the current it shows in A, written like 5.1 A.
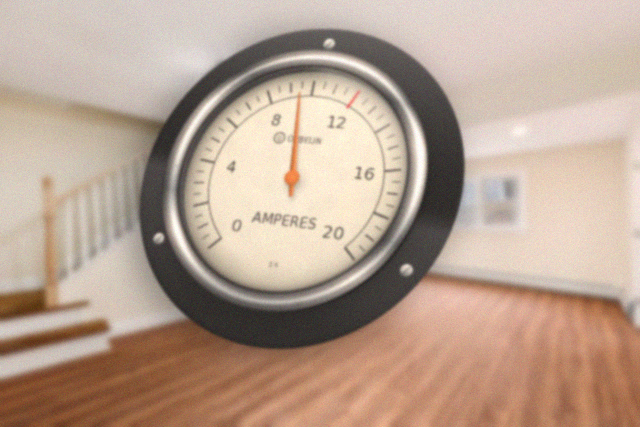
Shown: 9.5 A
